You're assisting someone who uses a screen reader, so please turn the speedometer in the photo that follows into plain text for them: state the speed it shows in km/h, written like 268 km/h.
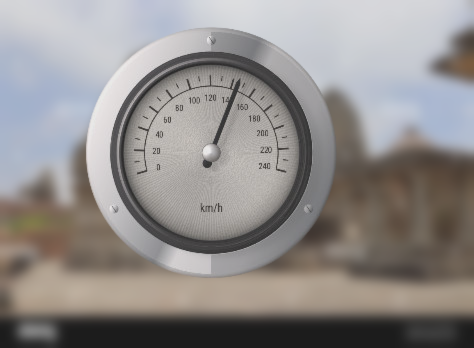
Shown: 145 km/h
